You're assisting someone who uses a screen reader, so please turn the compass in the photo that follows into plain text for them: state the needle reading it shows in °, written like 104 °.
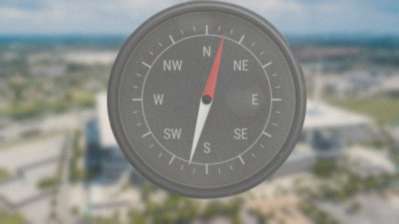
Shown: 15 °
